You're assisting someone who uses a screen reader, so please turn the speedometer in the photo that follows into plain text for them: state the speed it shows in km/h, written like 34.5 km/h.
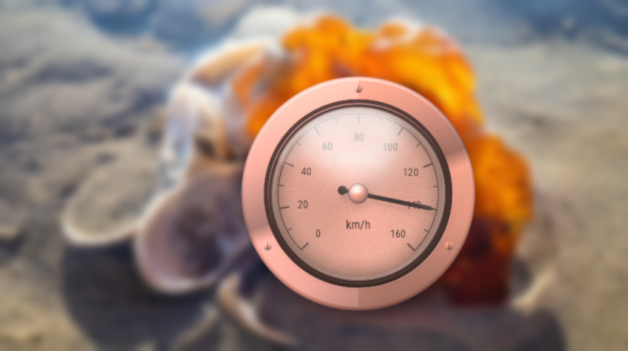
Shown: 140 km/h
